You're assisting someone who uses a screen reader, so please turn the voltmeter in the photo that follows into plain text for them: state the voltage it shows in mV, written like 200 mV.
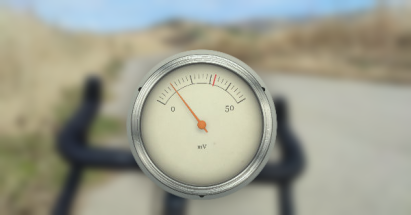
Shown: 10 mV
